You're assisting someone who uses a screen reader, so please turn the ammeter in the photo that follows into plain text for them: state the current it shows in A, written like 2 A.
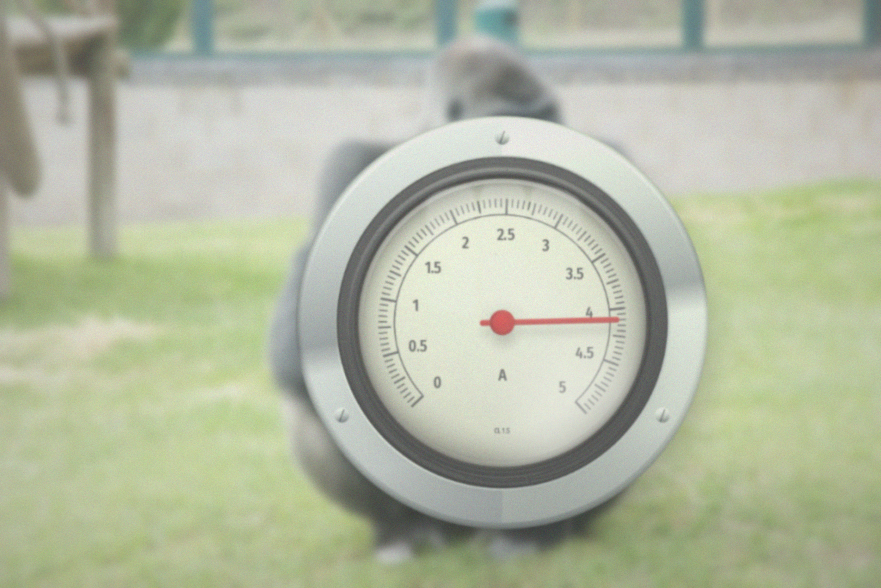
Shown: 4.1 A
